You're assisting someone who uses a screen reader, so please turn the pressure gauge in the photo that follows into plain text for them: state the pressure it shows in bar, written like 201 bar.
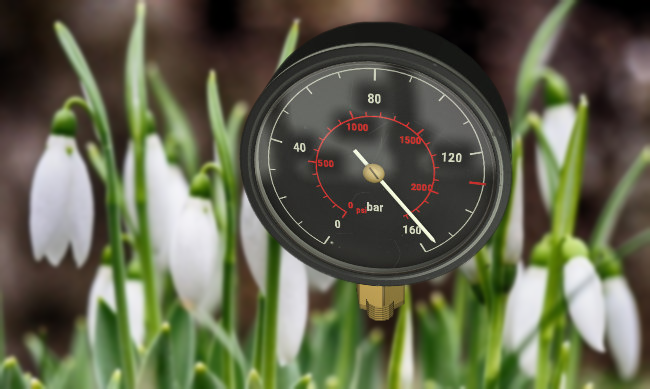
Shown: 155 bar
